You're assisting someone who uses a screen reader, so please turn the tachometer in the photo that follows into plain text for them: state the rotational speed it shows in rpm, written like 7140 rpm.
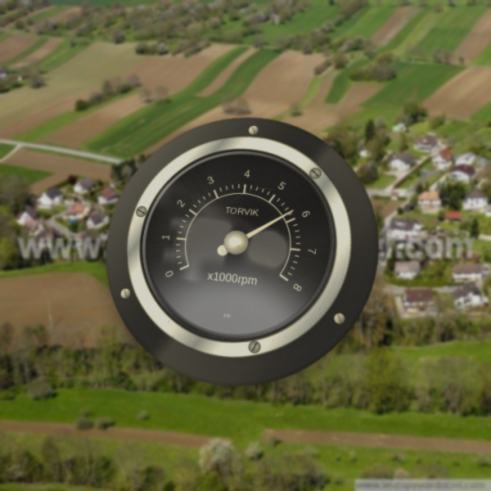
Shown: 5800 rpm
